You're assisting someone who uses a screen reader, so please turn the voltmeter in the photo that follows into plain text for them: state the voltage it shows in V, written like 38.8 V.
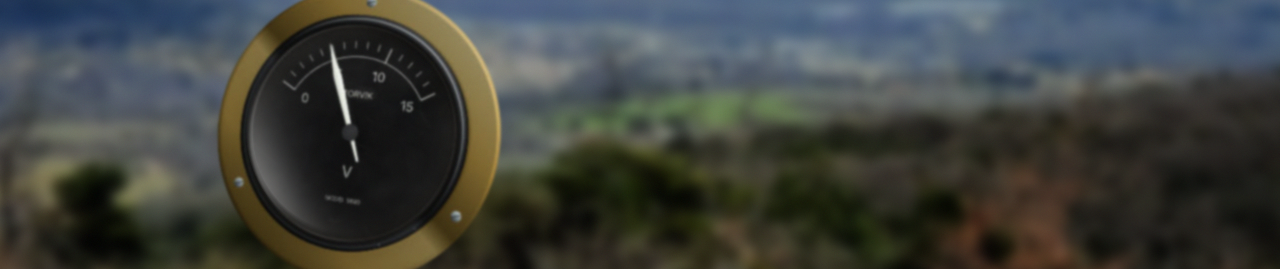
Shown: 5 V
